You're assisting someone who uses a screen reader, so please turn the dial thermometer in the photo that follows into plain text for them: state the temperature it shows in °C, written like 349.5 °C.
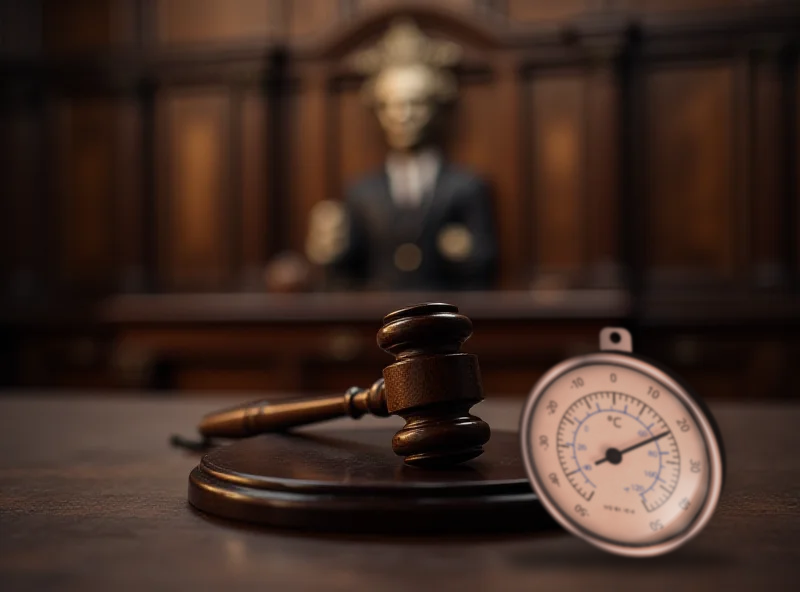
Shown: 20 °C
